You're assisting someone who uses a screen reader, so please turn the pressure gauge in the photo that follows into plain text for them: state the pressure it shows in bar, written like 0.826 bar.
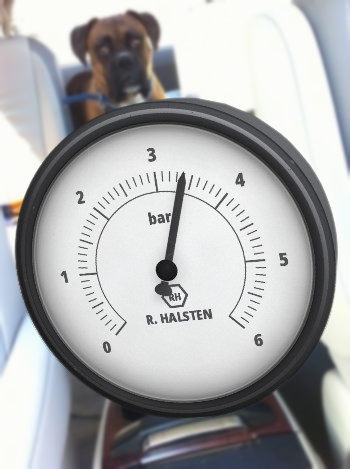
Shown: 3.4 bar
